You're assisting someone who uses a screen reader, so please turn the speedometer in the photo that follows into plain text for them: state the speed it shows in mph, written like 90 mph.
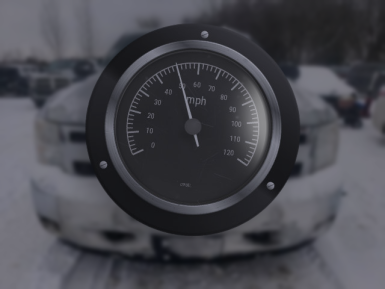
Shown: 50 mph
